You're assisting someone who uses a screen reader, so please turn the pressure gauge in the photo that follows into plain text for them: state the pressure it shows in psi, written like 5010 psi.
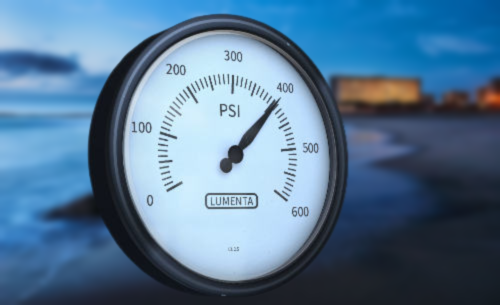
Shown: 400 psi
